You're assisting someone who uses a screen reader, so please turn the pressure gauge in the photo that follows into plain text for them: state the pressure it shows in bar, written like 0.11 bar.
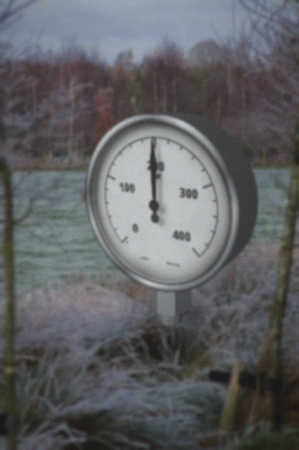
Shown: 200 bar
